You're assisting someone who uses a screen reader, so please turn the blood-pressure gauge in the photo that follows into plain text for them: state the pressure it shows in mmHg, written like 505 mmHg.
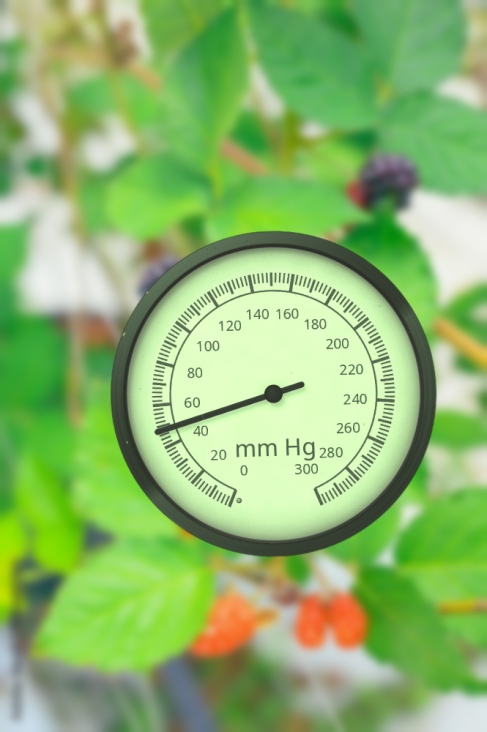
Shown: 48 mmHg
